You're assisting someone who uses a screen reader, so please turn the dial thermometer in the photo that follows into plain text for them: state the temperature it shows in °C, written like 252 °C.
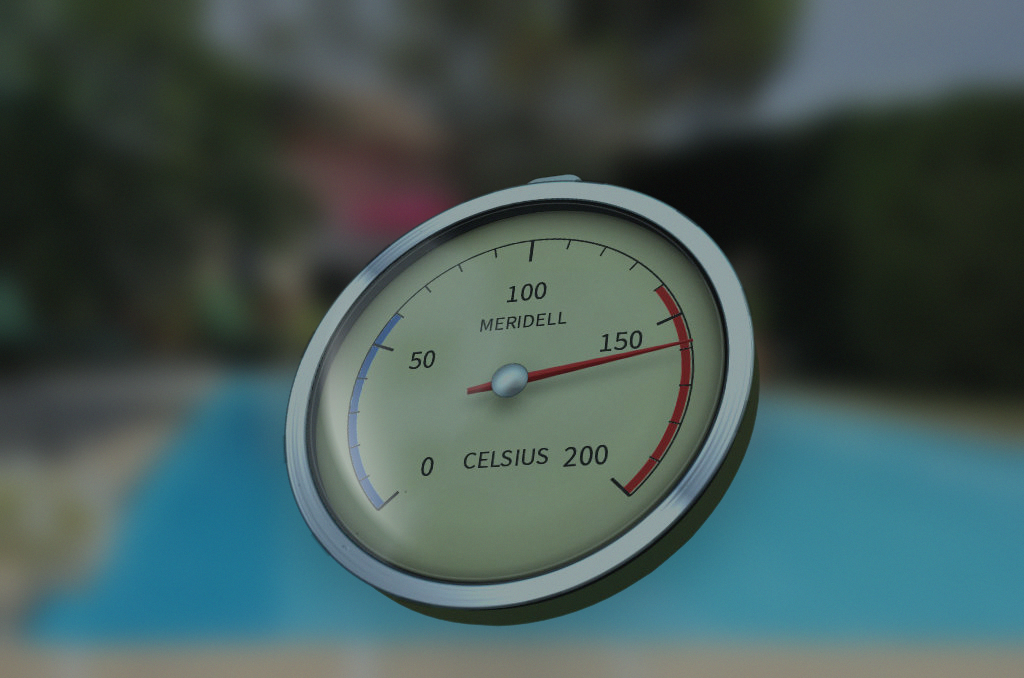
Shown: 160 °C
